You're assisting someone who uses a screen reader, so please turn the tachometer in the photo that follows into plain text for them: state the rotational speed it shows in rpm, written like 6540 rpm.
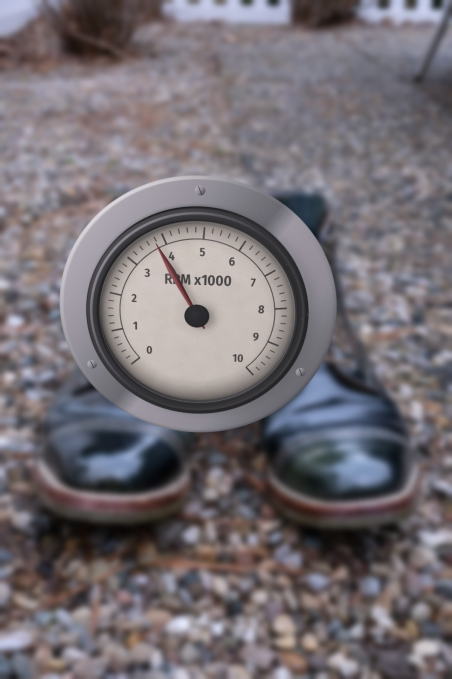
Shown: 3800 rpm
